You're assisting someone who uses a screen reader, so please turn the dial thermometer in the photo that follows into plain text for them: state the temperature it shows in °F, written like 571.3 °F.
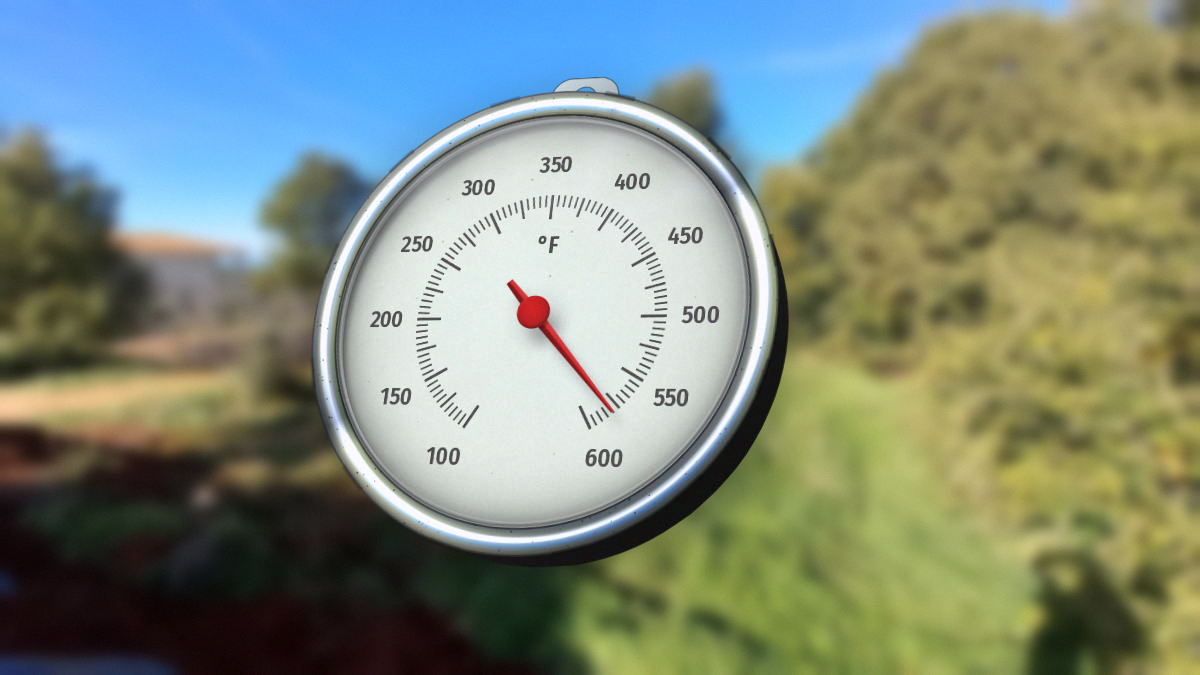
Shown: 580 °F
